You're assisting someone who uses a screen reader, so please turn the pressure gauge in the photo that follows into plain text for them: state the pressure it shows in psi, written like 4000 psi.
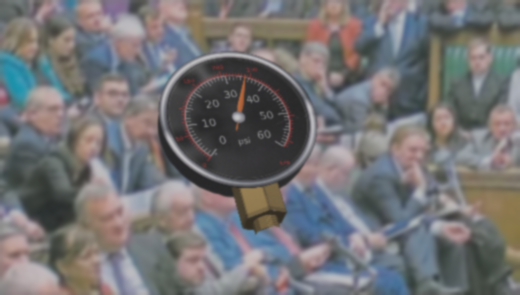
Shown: 35 psi
